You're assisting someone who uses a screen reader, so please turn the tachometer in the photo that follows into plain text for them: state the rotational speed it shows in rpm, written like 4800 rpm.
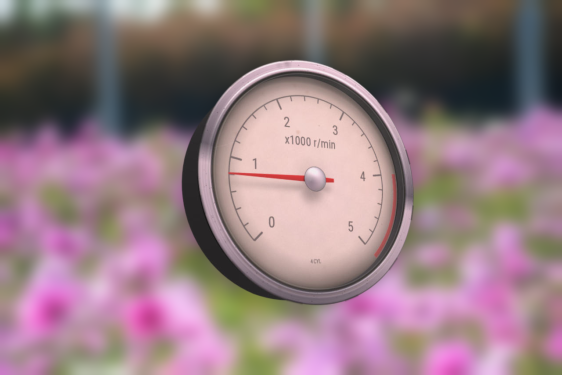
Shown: 800 rpm
